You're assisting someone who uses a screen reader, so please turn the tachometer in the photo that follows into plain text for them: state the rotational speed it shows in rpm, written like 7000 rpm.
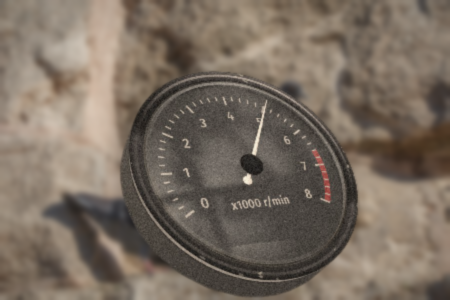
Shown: 5000 rpm
